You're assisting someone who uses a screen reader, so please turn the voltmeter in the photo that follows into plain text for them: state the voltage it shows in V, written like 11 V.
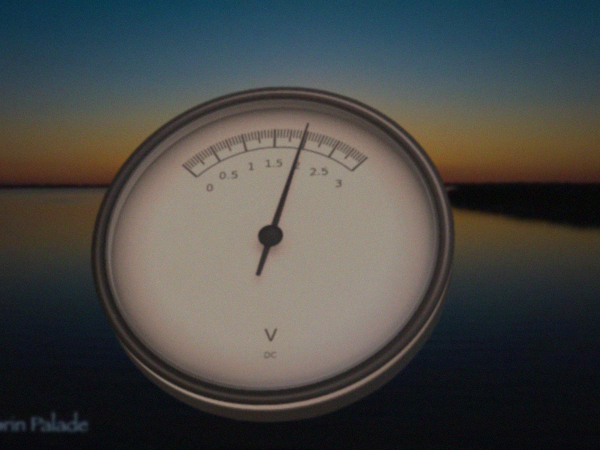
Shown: 2 V
